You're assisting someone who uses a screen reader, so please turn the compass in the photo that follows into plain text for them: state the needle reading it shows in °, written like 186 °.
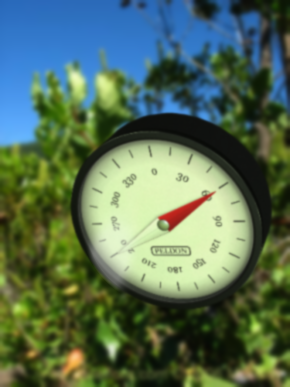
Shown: 60 °
